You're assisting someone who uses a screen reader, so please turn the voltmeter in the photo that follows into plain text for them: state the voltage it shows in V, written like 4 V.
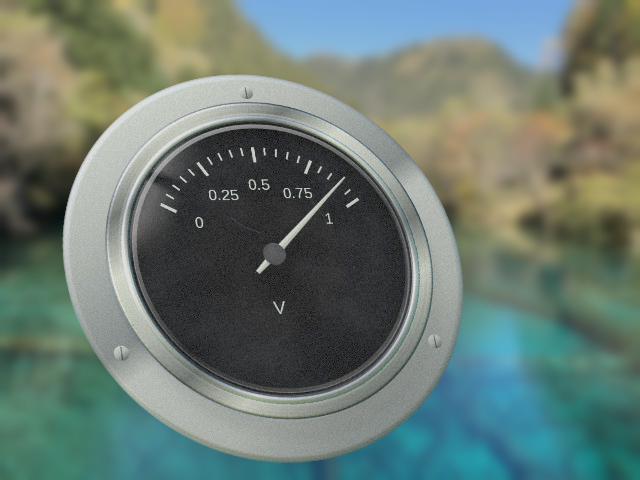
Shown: 0.9 V
